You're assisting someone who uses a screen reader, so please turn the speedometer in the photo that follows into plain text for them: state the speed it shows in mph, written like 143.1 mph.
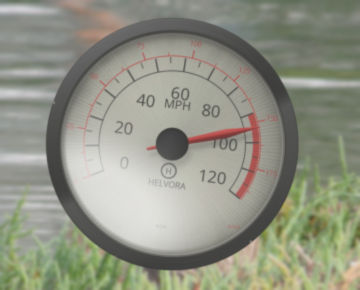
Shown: 95 mph
